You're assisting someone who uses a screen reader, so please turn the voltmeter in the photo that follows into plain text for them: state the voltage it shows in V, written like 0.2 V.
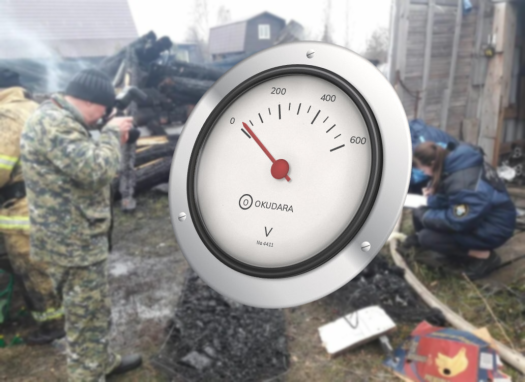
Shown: 25 V
